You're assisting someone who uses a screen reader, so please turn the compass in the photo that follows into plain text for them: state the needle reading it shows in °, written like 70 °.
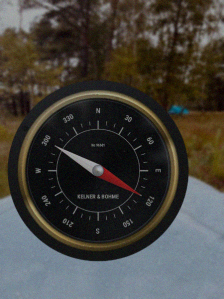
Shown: 120 °
